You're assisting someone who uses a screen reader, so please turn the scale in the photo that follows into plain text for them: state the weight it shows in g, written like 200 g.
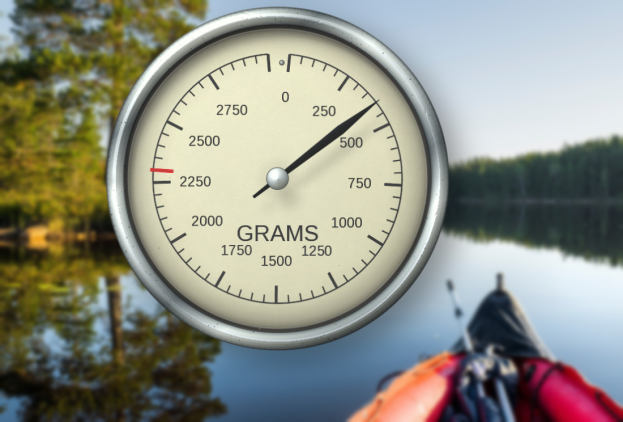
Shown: 400 g
